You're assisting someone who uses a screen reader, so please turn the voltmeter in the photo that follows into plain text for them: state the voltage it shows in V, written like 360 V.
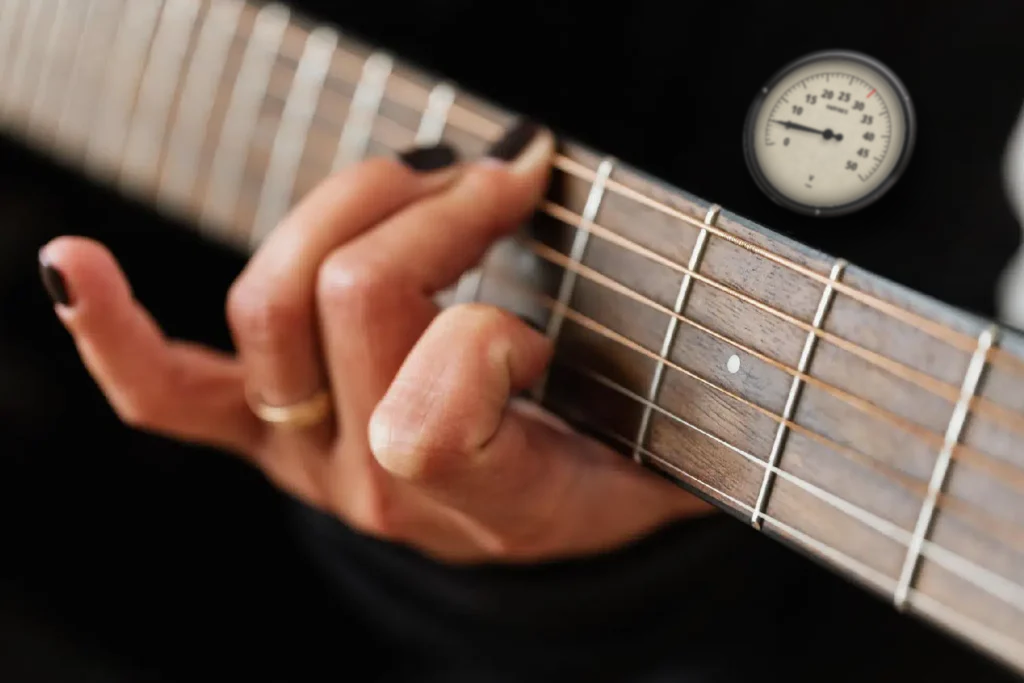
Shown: 5 V
